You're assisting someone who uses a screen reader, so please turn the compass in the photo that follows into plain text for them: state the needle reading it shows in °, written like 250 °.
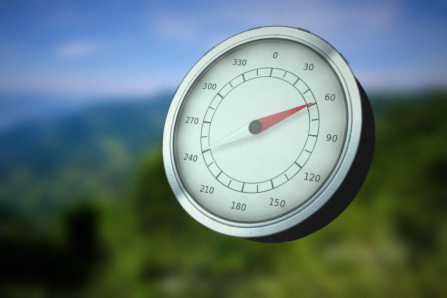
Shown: 60 °
